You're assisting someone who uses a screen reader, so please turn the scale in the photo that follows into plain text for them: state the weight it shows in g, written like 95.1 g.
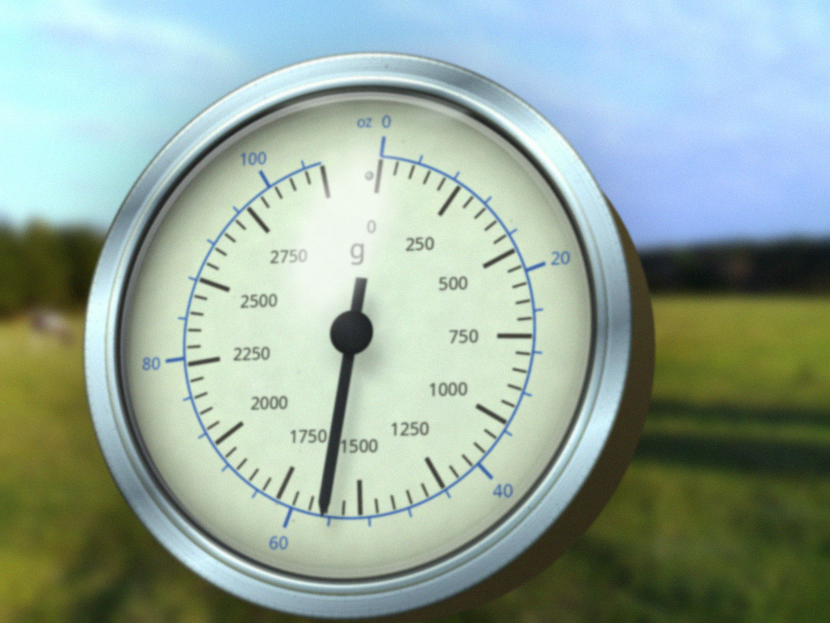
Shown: 1600 g
